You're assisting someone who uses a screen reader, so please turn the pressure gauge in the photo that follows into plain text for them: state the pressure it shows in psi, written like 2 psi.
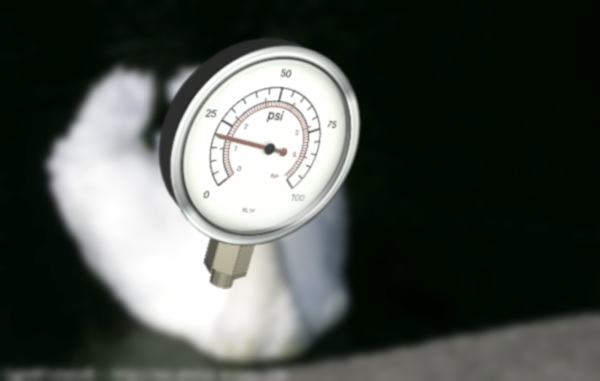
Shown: 20 psi
